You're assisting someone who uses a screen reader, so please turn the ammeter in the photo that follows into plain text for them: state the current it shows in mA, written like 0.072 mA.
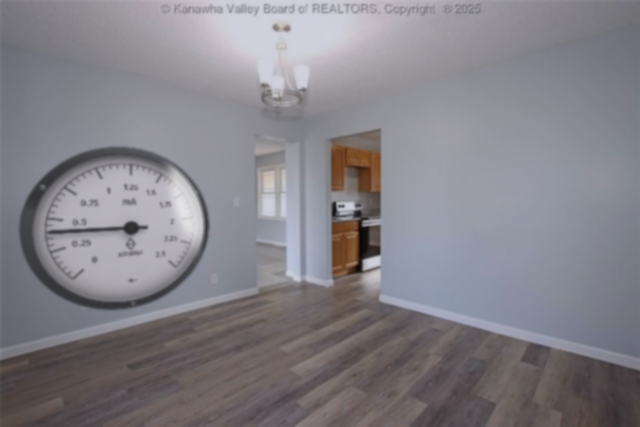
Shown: 0.4 mA
